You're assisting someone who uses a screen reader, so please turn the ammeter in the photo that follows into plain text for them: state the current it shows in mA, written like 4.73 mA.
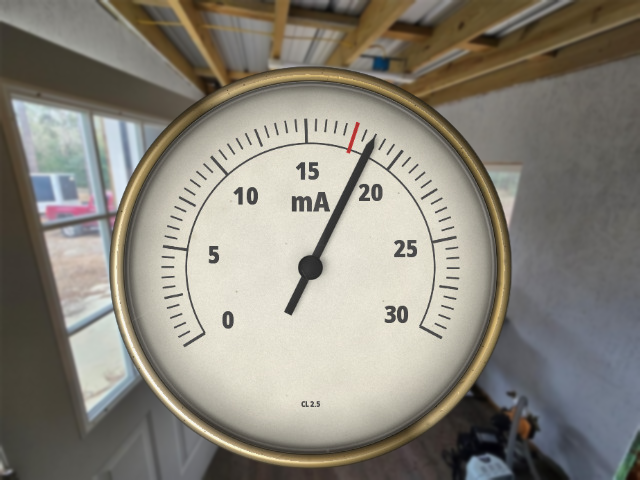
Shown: 18.5 mA
